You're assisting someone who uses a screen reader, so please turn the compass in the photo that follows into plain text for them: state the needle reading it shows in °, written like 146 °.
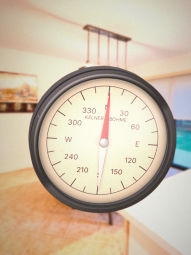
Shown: 0 °
